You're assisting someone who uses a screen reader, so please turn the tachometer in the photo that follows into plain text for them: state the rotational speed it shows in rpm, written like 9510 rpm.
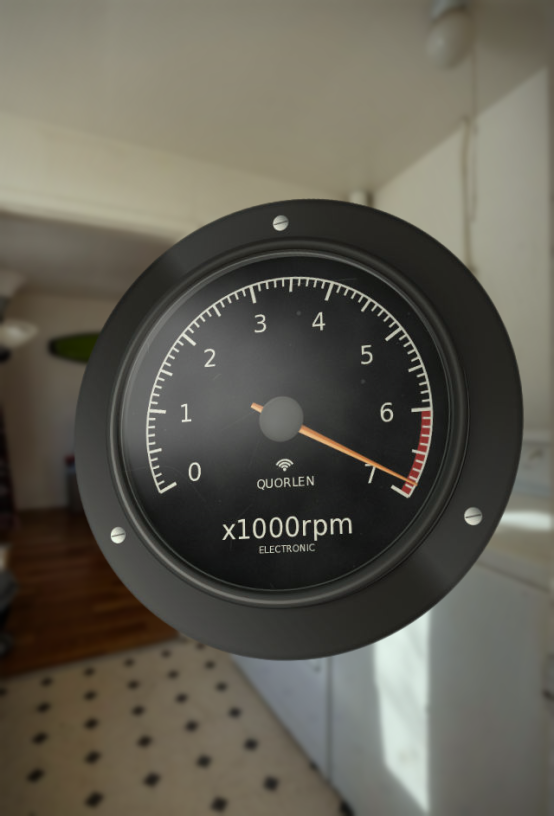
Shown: 6850 rpm
